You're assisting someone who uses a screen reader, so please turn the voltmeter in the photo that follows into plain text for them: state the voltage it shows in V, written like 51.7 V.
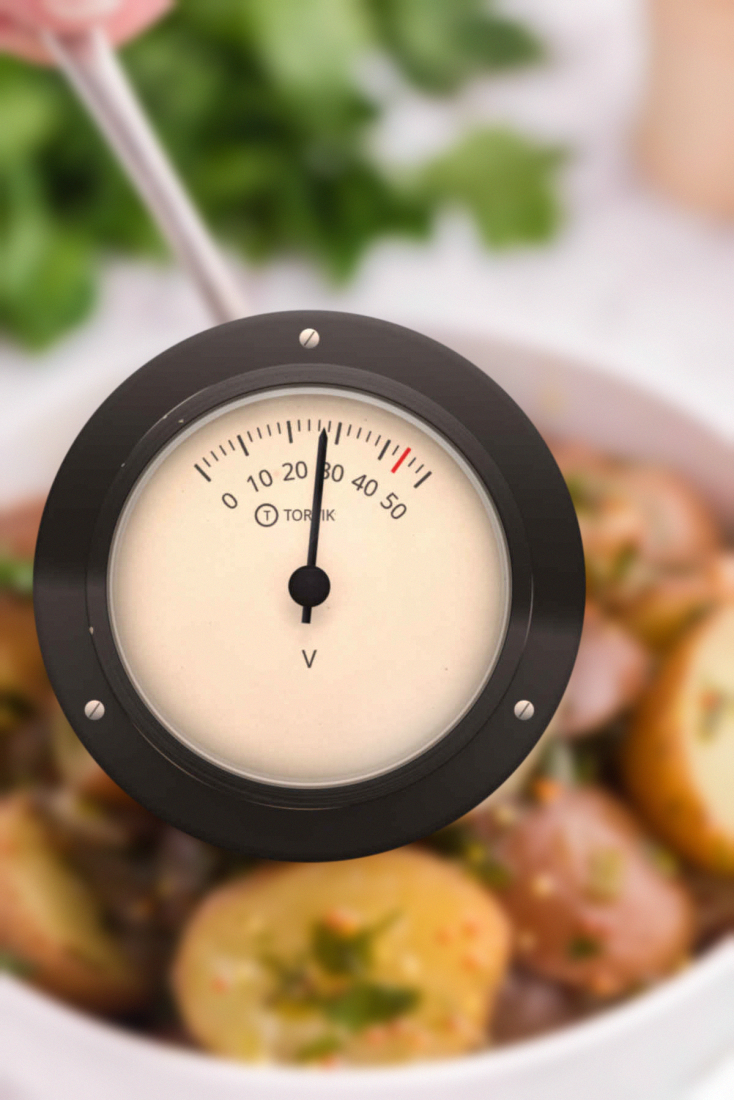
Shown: 27 V
